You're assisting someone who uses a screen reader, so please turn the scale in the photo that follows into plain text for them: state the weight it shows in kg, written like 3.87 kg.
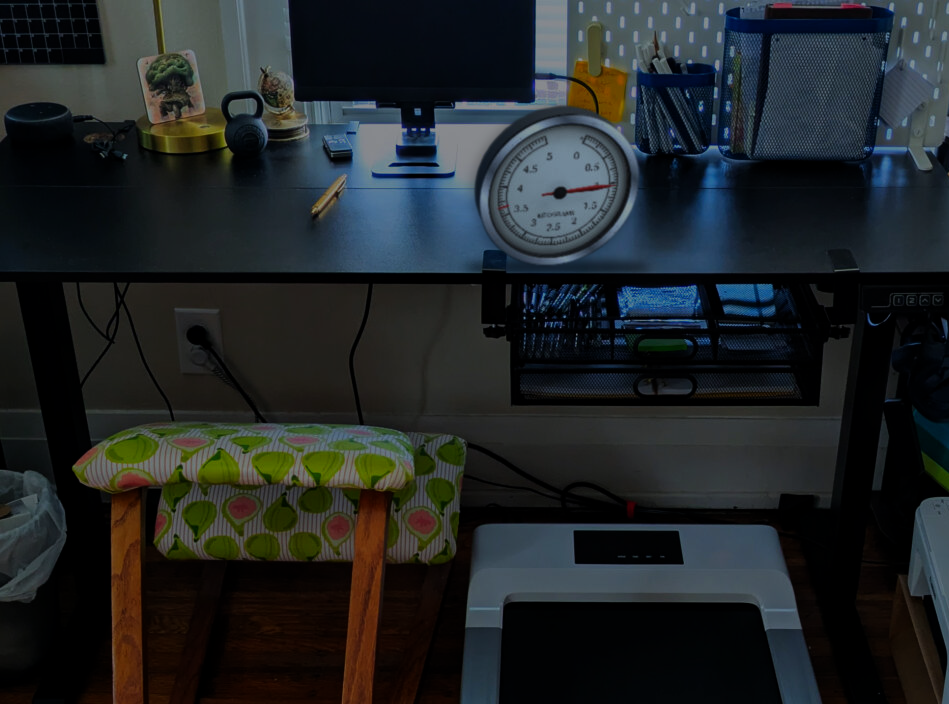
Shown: 1 kg
